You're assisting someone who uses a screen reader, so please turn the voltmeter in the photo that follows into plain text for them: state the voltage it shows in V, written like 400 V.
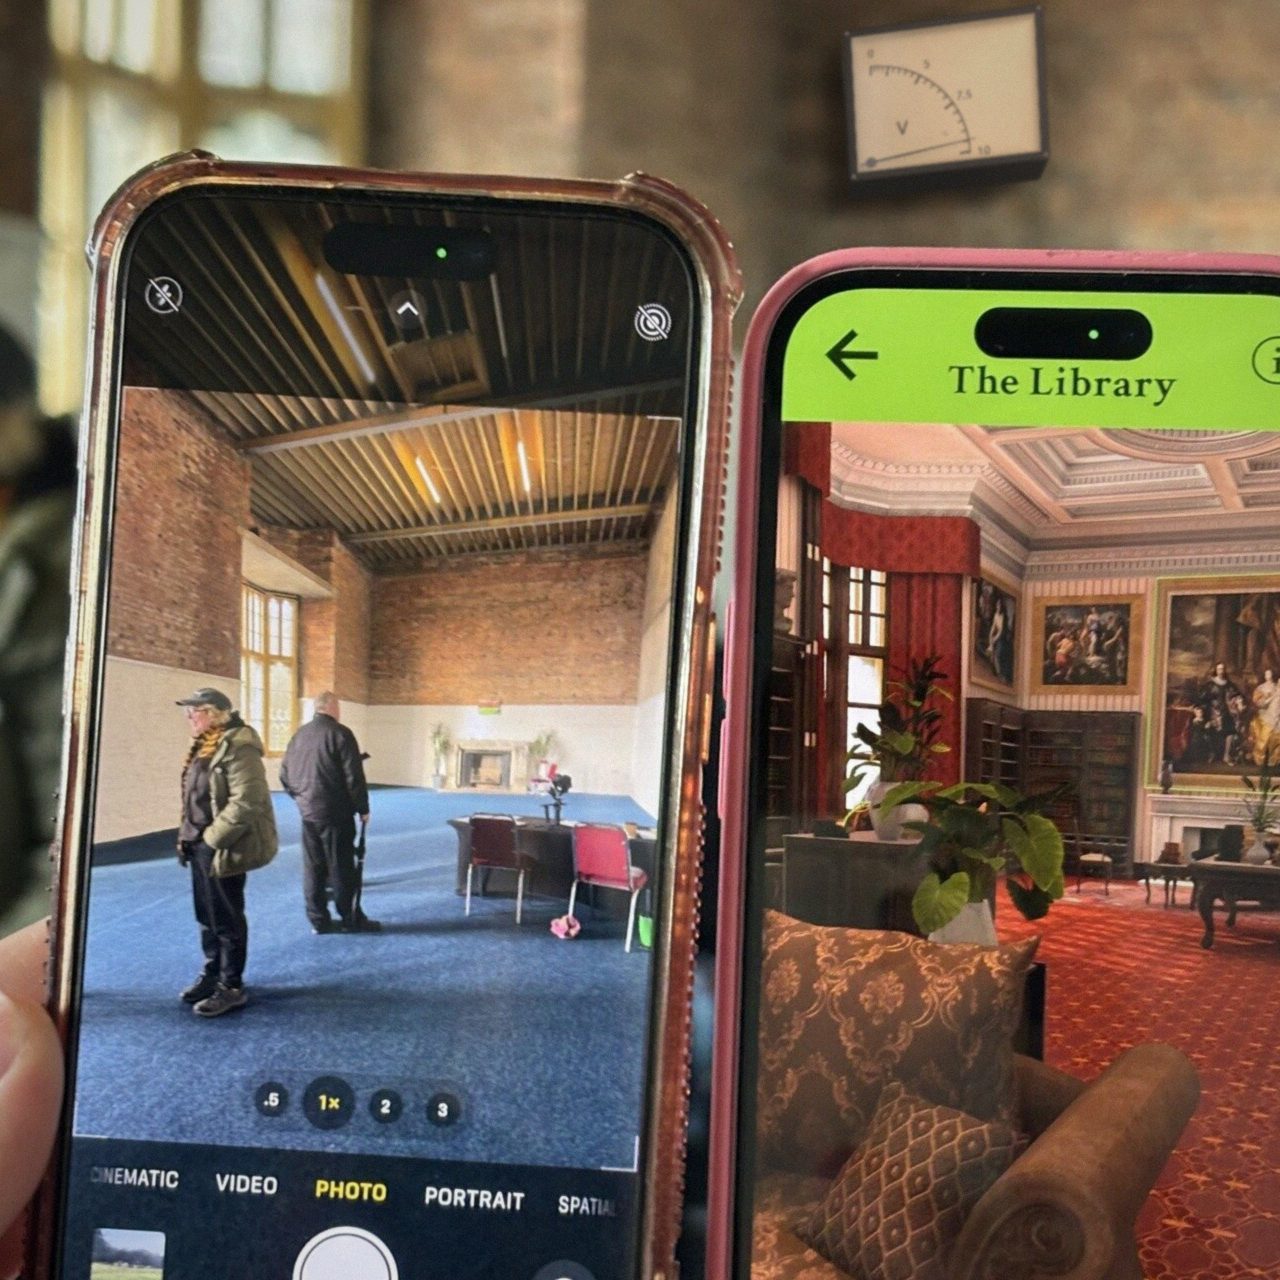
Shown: 9.5 V
